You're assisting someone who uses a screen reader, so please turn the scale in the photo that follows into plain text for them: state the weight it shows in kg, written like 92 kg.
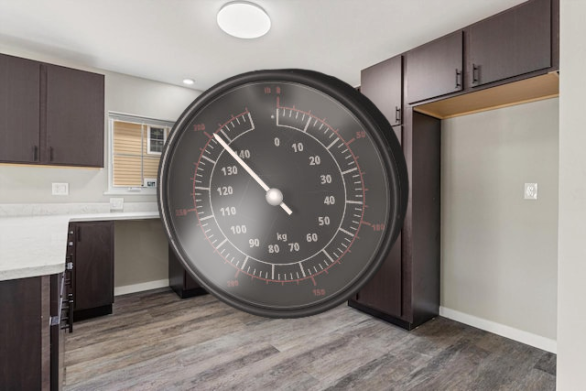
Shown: 138 kg
